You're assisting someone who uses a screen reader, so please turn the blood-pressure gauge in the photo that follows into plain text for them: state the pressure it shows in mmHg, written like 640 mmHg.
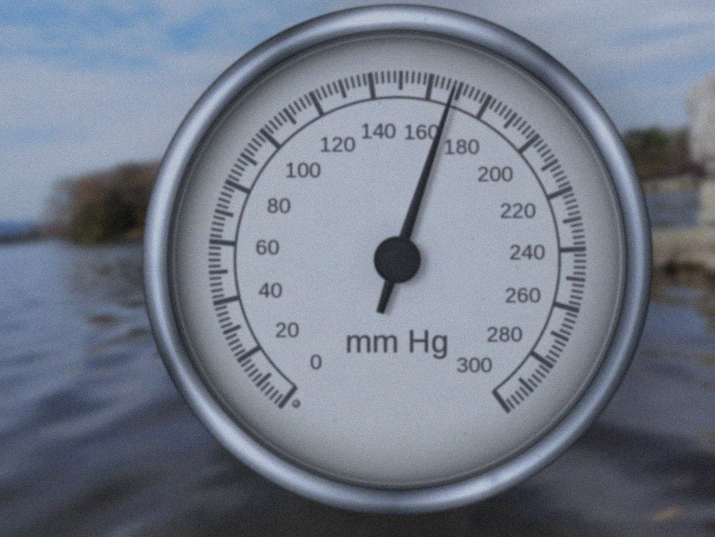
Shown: 168 mmHg
